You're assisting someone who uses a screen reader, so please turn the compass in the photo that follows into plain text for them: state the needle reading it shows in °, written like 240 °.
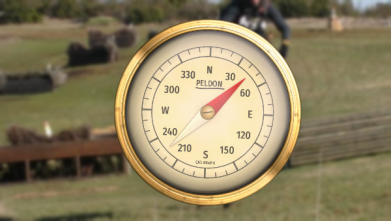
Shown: 45 °
